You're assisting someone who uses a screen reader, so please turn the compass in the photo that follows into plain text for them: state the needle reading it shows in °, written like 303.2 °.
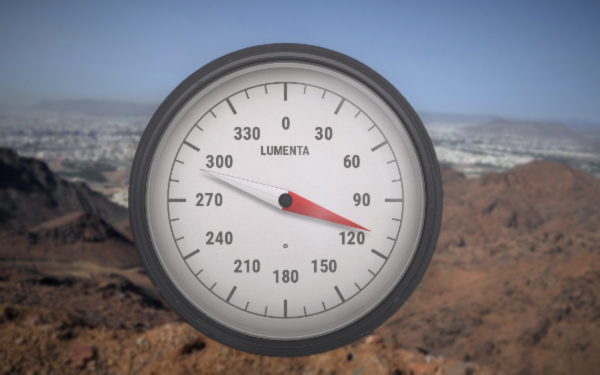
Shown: 110 °
